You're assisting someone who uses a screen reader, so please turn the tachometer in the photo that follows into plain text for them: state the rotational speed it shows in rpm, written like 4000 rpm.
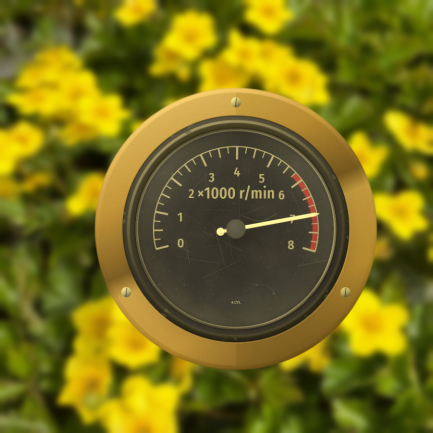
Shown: 7000 rpm
